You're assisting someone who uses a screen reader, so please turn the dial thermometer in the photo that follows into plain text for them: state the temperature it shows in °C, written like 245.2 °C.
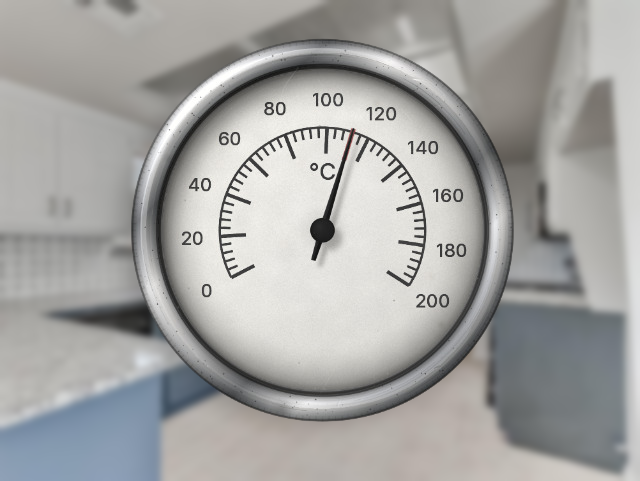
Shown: 112 °C
